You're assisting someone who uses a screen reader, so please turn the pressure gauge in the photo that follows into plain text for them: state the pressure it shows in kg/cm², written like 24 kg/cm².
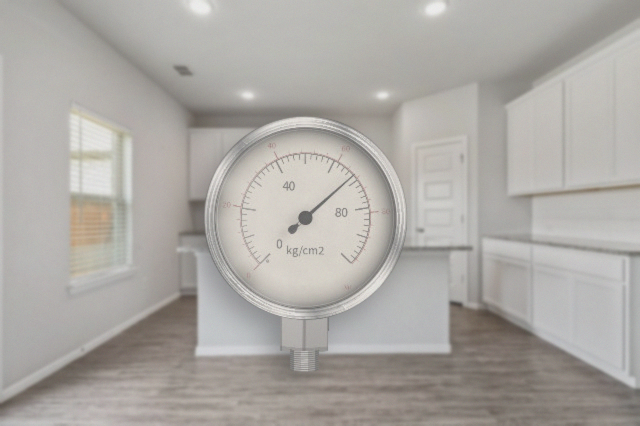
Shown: 68 kg/cm²
